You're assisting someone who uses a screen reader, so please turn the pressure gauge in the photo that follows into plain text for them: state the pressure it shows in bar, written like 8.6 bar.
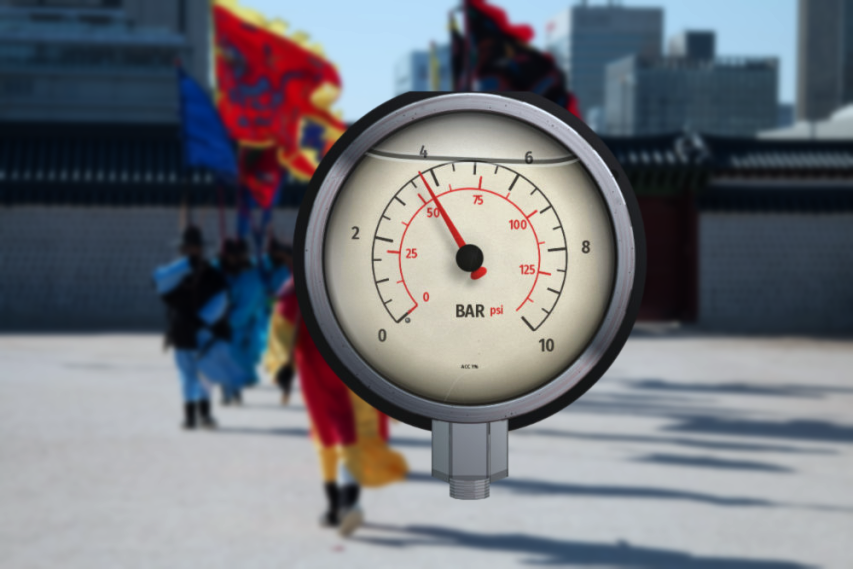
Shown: 3.75 bar
